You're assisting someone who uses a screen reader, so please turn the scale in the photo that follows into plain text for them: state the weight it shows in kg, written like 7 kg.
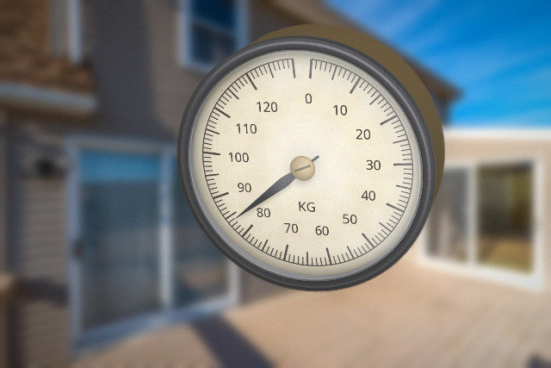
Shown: 84 kg
